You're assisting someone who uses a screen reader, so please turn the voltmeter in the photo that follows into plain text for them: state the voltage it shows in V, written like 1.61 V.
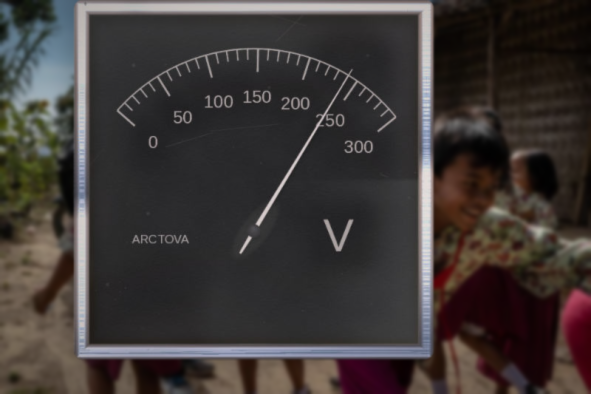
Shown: 240 V
